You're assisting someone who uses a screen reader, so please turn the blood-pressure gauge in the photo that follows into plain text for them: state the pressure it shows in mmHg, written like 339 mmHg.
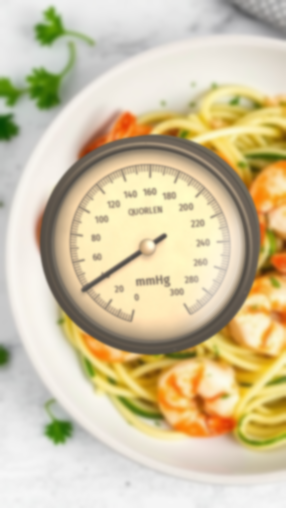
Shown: 40 mmHg
